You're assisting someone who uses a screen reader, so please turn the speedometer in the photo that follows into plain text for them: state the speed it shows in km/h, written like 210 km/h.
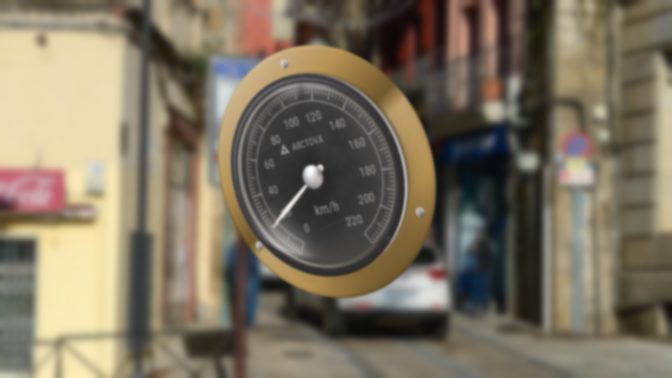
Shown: 20 km/h
